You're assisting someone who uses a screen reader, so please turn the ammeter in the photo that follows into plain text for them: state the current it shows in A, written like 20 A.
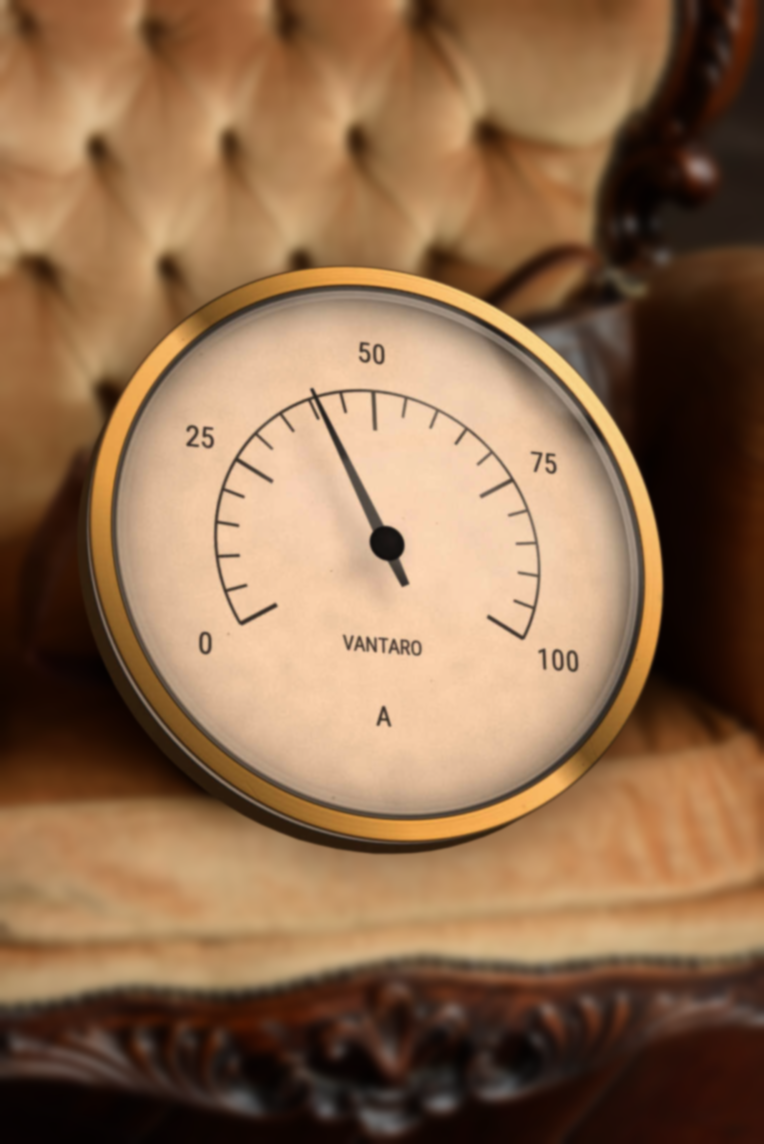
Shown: 40 A
